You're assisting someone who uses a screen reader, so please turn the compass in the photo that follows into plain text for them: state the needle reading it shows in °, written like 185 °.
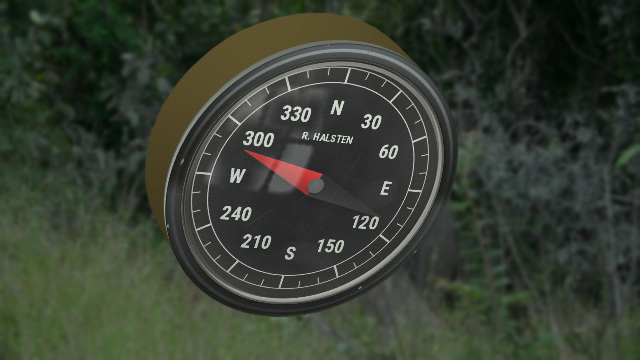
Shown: 290 °
